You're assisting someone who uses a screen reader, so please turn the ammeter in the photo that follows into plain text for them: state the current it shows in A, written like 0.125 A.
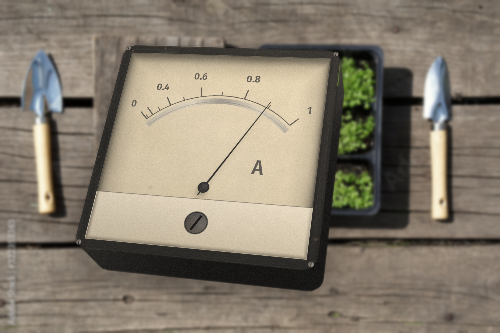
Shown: 0.9 A
